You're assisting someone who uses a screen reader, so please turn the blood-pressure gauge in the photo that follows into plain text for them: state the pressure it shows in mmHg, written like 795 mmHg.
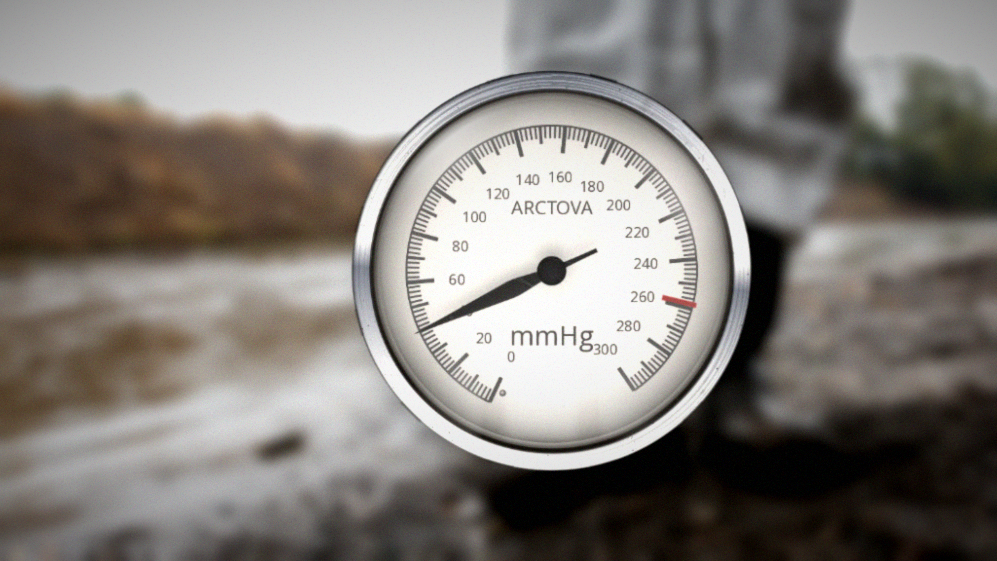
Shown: 40 mmHg
